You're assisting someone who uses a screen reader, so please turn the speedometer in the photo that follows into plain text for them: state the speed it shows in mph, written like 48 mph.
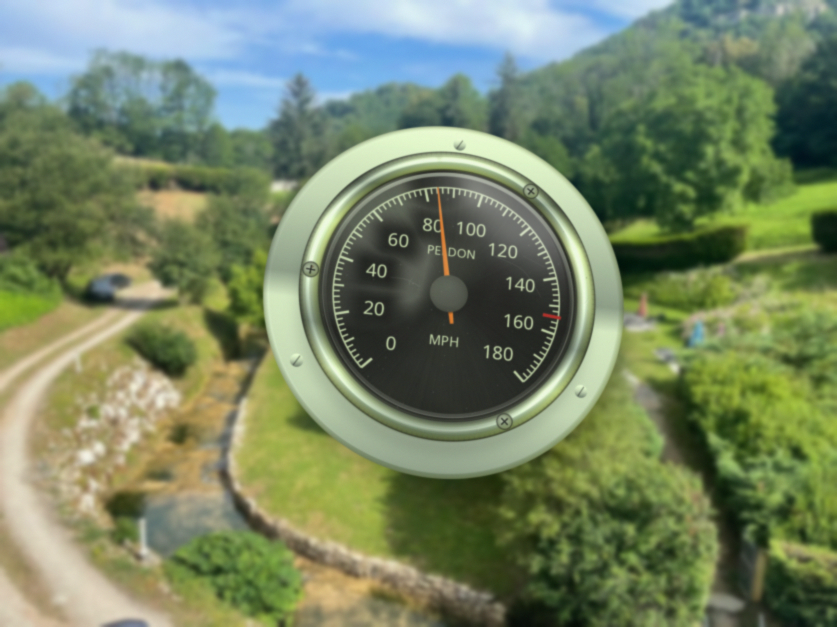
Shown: 84 mph
